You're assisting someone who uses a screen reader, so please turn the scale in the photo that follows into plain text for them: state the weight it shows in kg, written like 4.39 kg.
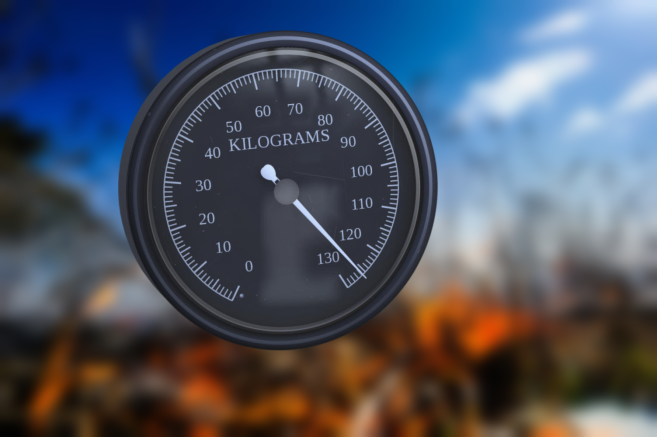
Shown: 126 kg
